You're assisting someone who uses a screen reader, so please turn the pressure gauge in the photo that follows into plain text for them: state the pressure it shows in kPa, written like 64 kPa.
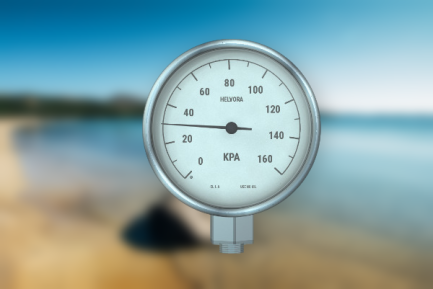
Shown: 30 kPa
